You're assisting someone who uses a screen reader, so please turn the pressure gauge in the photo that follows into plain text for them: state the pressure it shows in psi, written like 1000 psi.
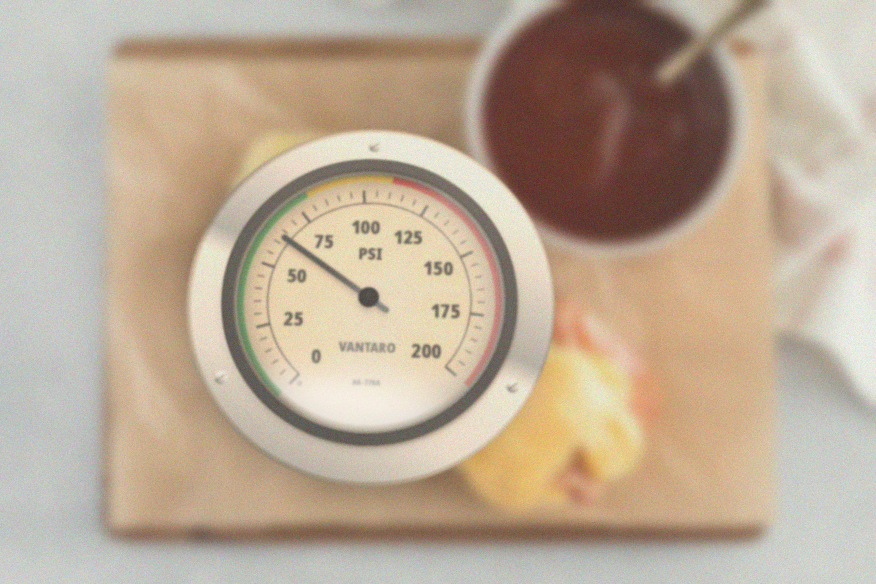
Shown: 62.5 psi
